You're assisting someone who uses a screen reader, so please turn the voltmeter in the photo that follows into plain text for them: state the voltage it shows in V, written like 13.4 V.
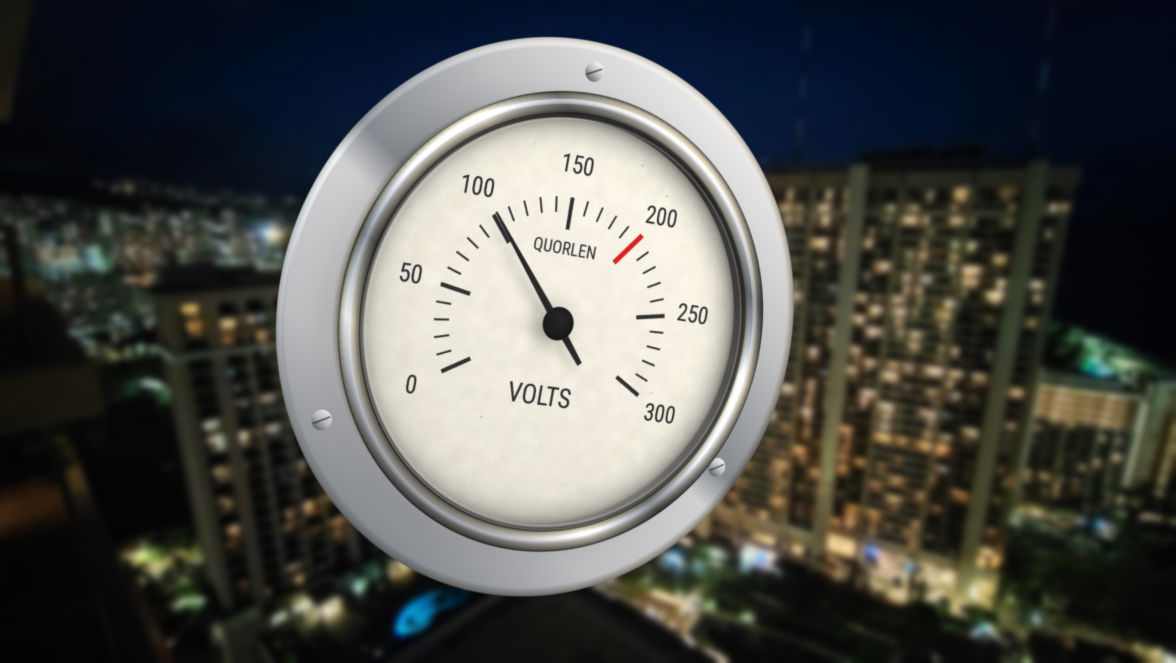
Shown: 100 V
